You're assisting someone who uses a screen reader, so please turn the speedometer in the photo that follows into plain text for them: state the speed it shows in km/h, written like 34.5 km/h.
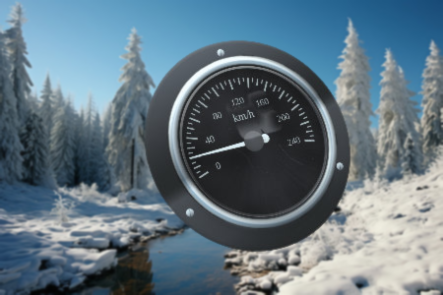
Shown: 20 km/h
